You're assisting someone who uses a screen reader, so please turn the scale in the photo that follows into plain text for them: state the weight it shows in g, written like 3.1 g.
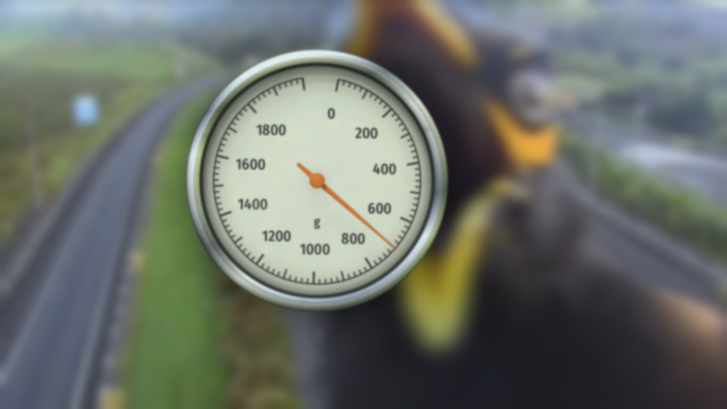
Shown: 700 g
